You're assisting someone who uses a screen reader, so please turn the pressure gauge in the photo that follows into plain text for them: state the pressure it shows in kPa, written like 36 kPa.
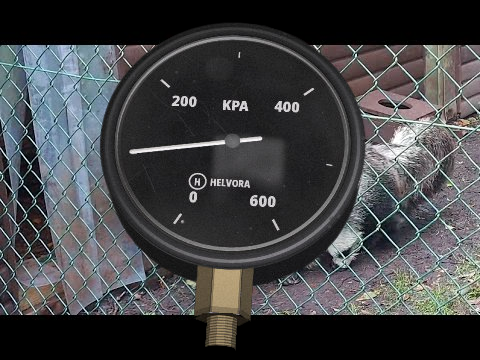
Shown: 100 kPa
